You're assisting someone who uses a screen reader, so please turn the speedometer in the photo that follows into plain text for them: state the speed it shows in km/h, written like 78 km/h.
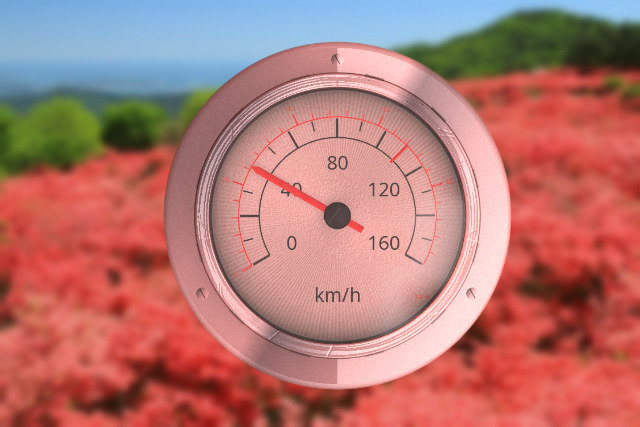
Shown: 40 km/h
